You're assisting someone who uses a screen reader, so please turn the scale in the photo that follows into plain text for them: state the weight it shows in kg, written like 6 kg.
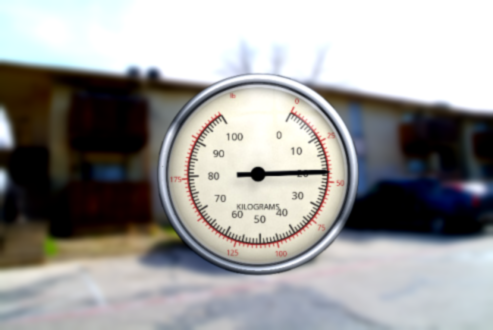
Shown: 20 kg
